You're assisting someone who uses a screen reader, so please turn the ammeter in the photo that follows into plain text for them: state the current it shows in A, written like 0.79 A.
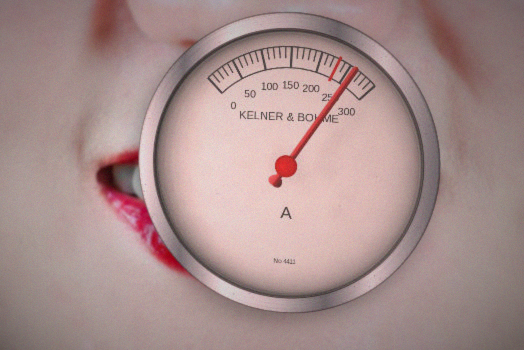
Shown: 260 A
